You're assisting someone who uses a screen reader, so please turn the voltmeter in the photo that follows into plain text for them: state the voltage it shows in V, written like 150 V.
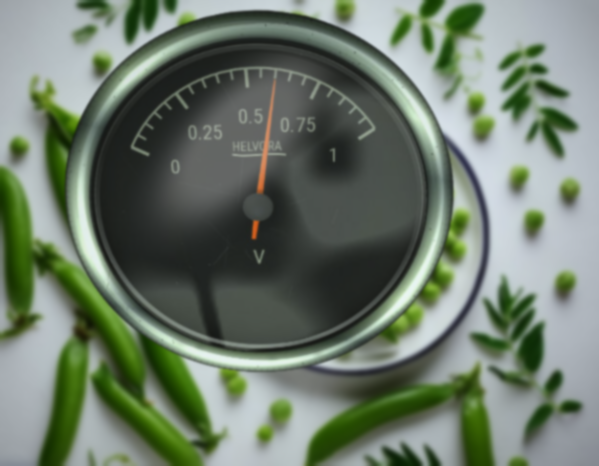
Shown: 0.6 V
